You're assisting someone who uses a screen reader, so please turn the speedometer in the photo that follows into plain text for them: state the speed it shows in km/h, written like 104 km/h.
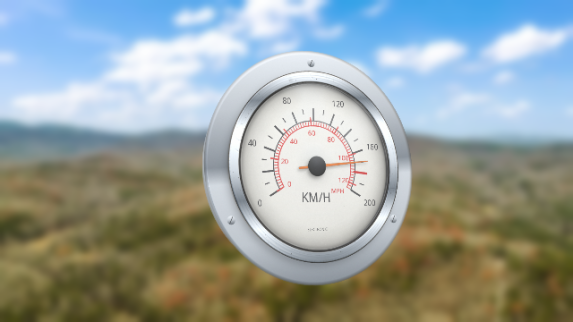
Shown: 170 km/h
